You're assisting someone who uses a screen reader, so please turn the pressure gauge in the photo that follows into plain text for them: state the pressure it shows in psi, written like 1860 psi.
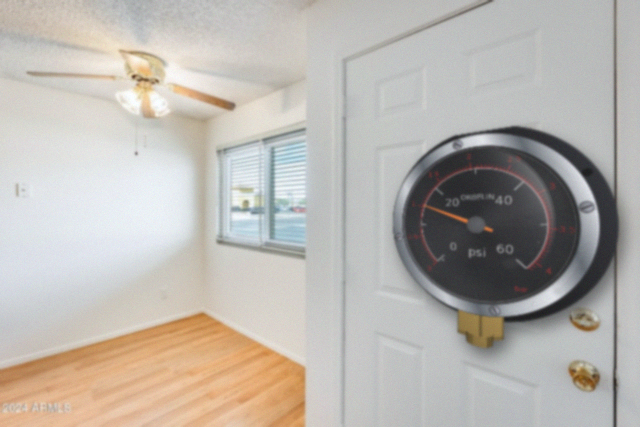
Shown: 15 psi
